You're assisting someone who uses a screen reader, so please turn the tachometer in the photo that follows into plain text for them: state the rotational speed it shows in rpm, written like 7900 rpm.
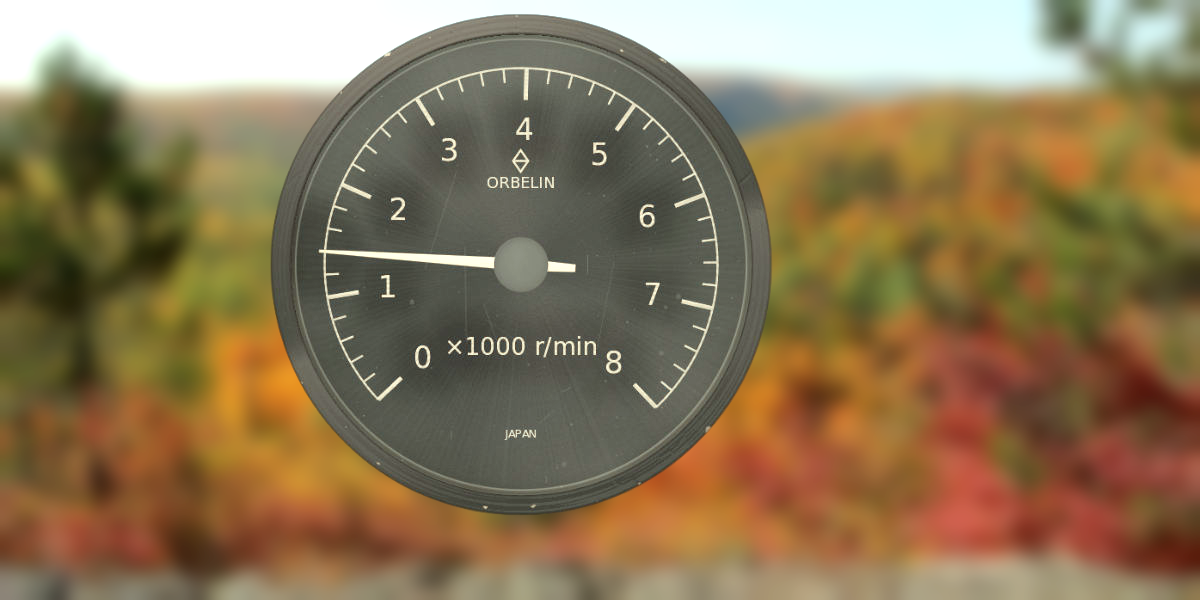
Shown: 1400 rpm
